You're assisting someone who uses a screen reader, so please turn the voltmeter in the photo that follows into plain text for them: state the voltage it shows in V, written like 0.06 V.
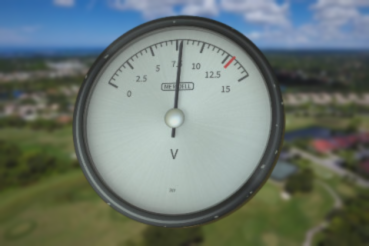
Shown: 8 V
